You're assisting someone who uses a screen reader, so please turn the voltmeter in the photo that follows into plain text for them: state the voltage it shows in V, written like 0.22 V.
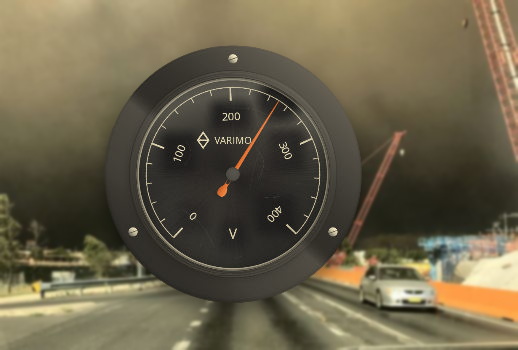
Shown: 250 V
